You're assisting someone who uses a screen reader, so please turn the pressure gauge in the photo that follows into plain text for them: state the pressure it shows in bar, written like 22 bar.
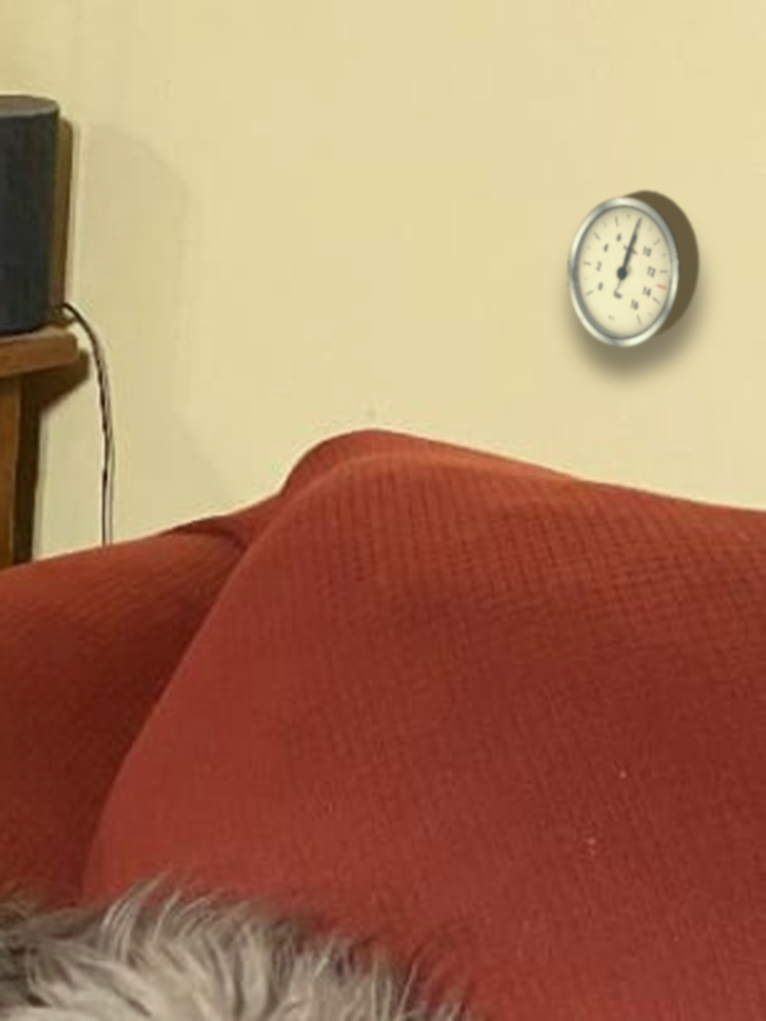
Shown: 8 bar
